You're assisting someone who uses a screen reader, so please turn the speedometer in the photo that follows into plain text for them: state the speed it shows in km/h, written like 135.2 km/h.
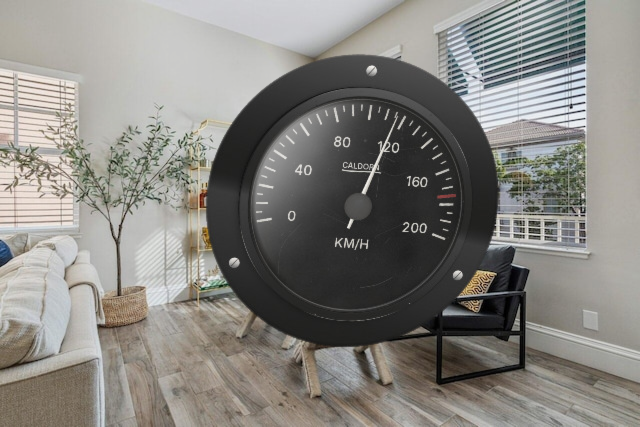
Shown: 115 km/h
